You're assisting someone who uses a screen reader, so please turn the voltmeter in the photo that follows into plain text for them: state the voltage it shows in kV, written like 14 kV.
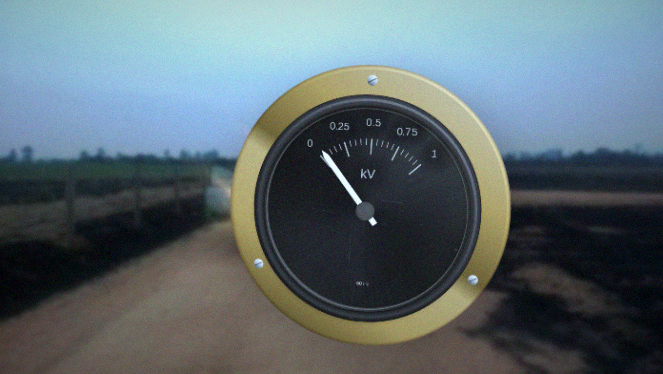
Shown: 0.05 kV
